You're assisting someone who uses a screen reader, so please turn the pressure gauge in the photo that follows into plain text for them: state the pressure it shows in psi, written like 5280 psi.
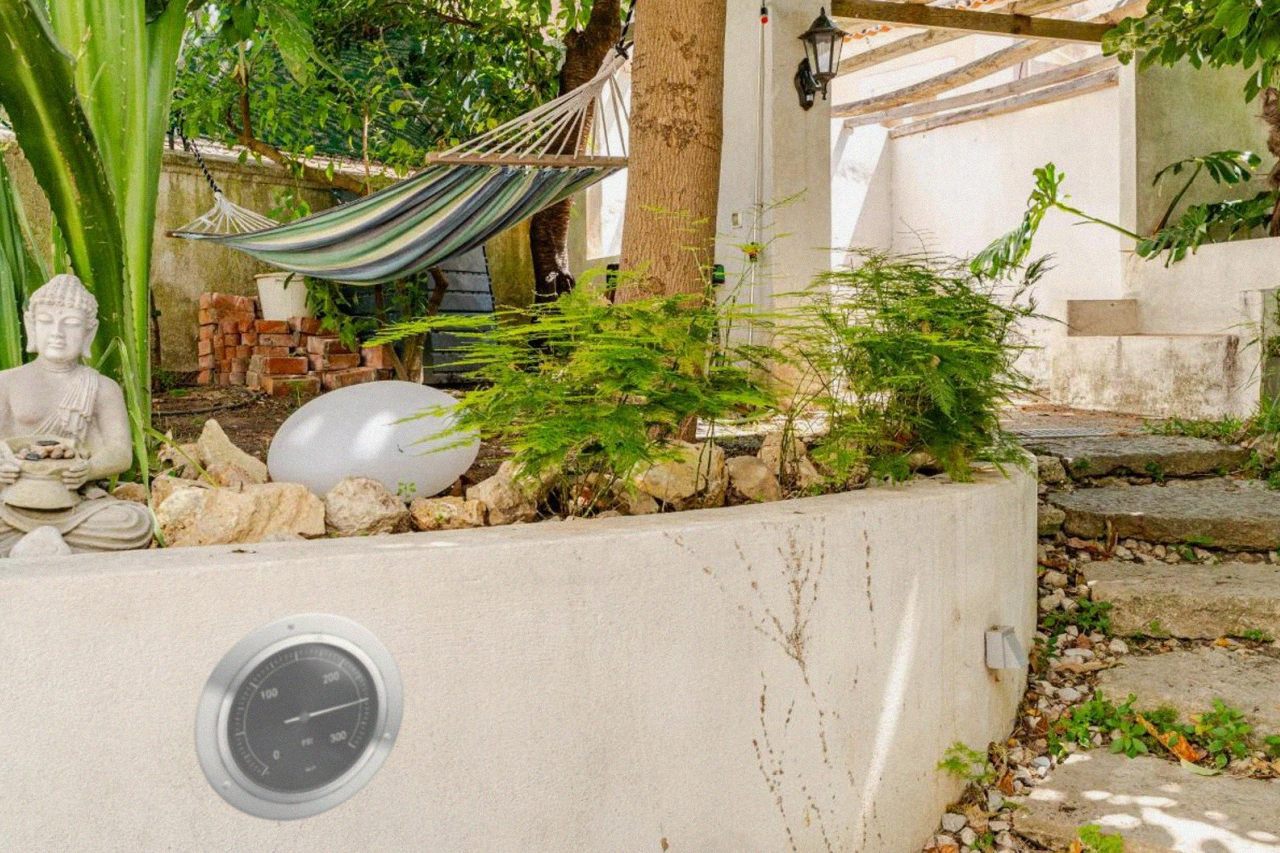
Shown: 250 psi
